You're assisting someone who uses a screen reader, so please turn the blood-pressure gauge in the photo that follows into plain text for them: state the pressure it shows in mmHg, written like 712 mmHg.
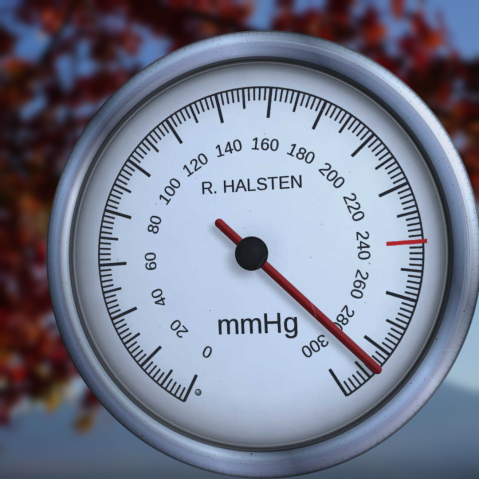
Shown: 286 mmHg
